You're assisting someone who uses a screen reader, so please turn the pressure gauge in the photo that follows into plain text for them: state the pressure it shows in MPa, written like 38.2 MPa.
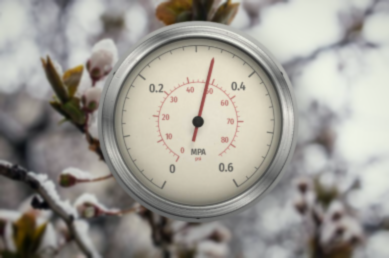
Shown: 0.33 MPa
